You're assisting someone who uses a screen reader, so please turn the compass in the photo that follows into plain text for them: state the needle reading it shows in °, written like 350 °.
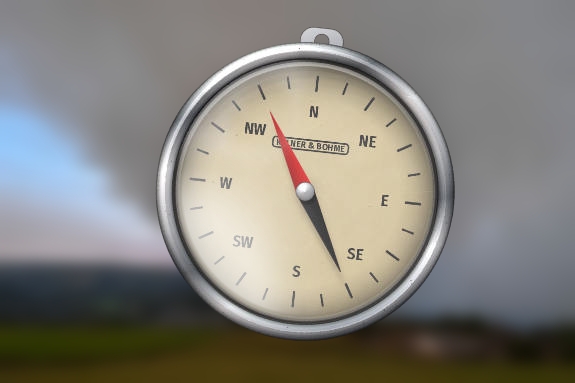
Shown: 330 °
